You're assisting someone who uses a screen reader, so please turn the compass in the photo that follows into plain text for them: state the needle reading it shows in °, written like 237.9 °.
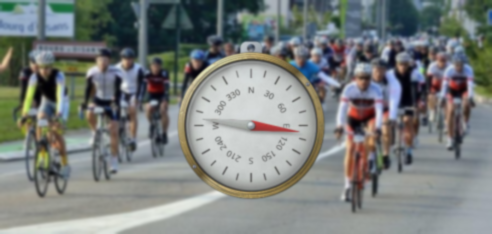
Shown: 97.5 °
